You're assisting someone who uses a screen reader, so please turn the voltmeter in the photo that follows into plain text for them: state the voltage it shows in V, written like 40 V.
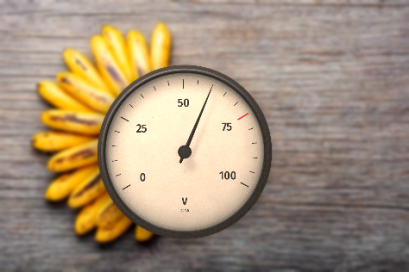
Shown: 60 V
